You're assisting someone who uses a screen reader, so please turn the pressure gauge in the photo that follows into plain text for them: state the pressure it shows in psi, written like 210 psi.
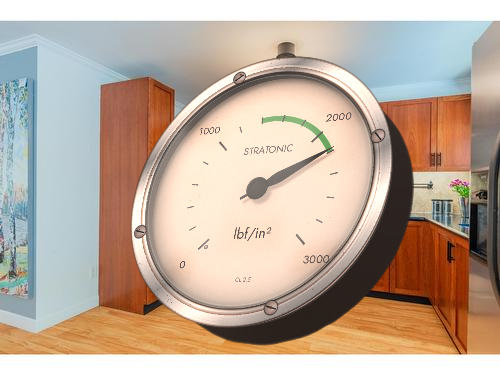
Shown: 2200 psi
